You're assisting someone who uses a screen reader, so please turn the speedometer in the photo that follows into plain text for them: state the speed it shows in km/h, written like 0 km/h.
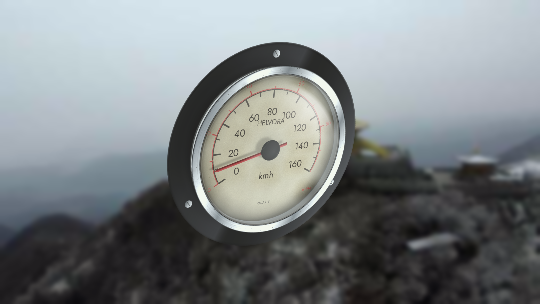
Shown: 10 km/h
